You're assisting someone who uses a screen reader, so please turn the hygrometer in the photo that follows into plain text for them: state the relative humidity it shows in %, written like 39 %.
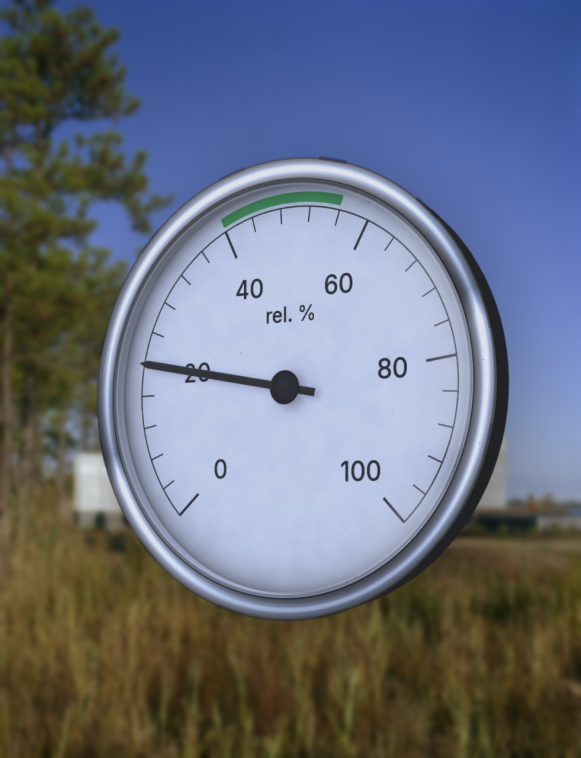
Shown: 20 %
